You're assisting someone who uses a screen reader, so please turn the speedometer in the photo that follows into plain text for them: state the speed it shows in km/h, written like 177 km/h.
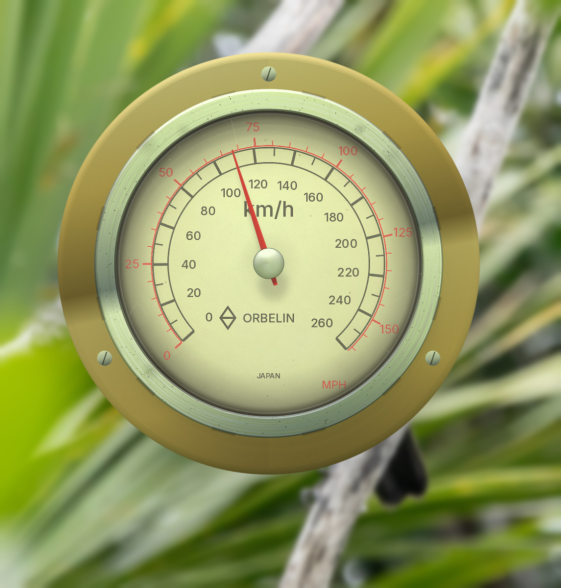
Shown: 110 km/h
